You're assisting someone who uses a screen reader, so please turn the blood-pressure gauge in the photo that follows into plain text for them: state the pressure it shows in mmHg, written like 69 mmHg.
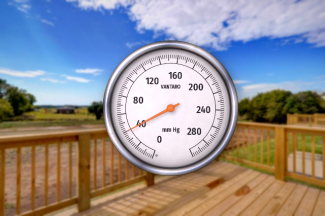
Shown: 40 mmHg
